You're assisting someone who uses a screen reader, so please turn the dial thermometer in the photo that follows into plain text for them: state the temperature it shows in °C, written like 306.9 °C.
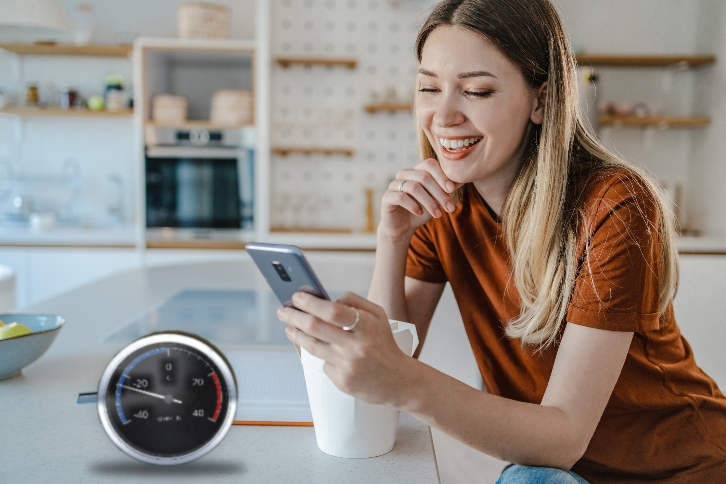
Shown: -24 °C
